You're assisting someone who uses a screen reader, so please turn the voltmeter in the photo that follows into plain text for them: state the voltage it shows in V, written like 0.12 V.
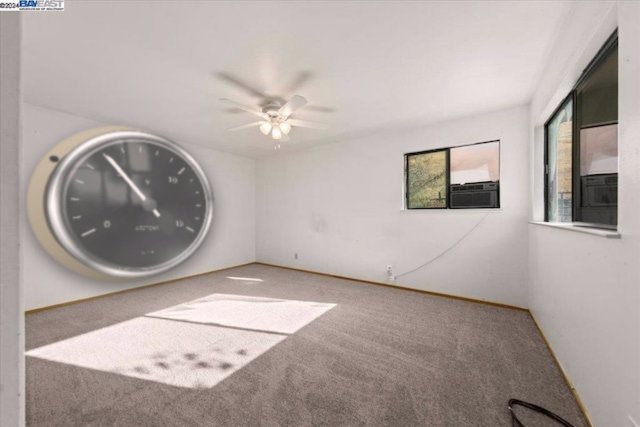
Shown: 5 V
